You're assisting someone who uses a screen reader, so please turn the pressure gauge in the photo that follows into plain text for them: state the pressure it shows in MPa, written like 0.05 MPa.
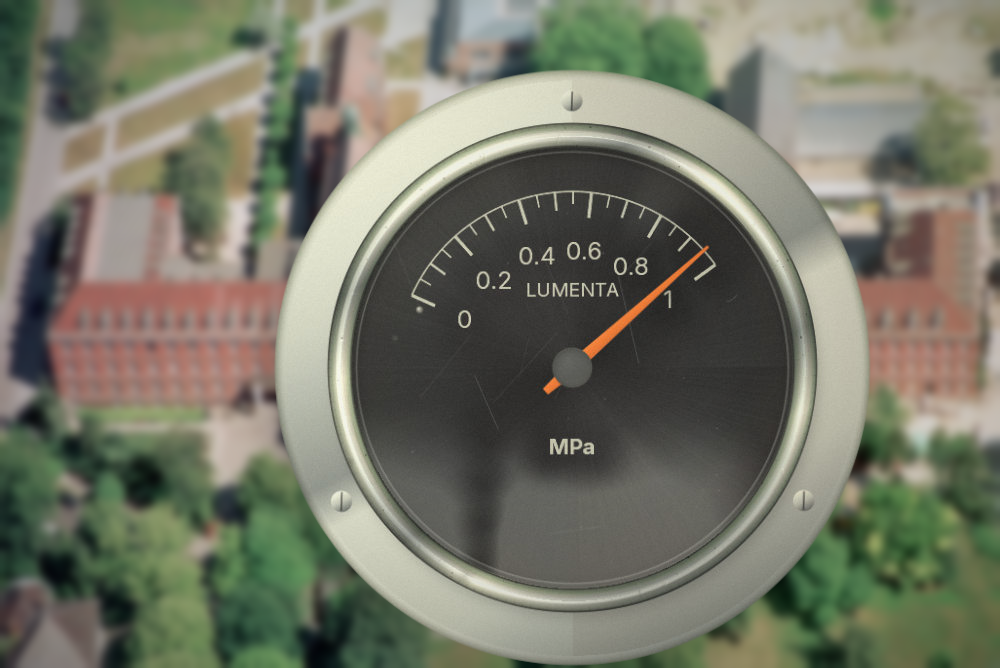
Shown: 0.95 MPa
